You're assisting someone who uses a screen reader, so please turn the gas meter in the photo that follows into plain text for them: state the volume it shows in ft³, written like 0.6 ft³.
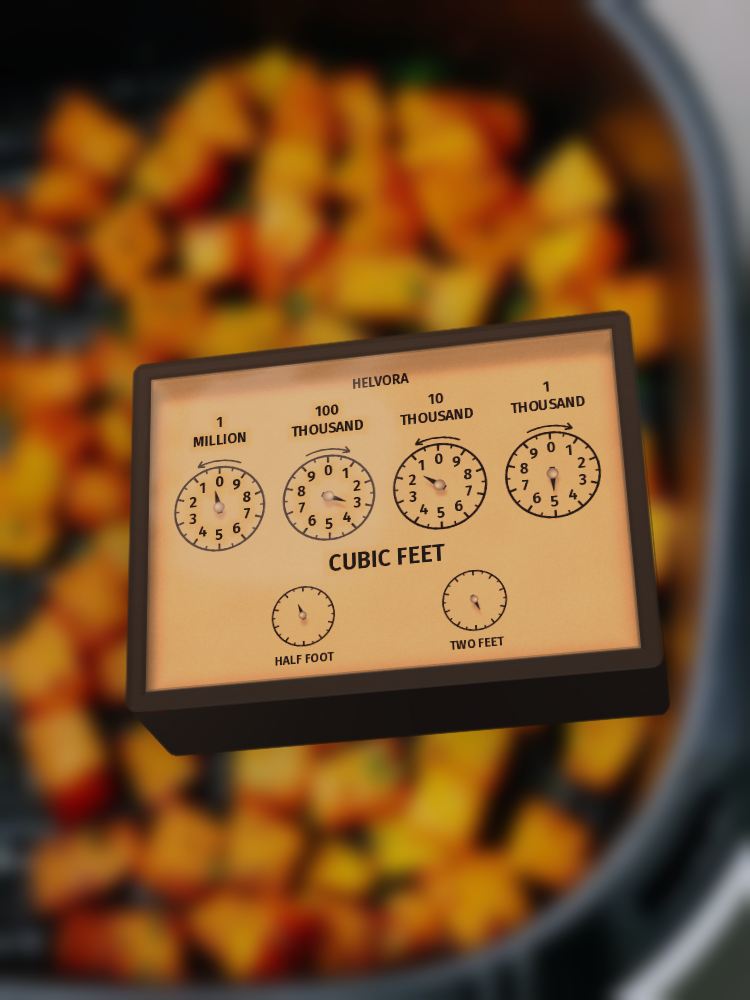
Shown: 31500 ft³
